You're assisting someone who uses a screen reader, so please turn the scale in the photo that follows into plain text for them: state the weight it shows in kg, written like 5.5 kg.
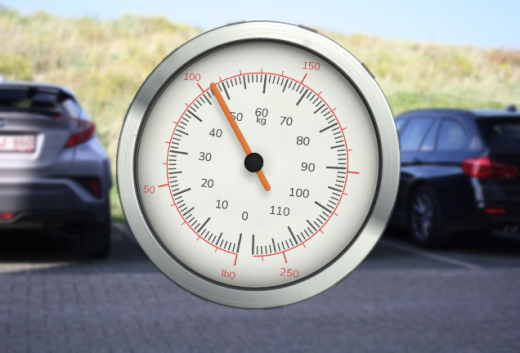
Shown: 48 kg
